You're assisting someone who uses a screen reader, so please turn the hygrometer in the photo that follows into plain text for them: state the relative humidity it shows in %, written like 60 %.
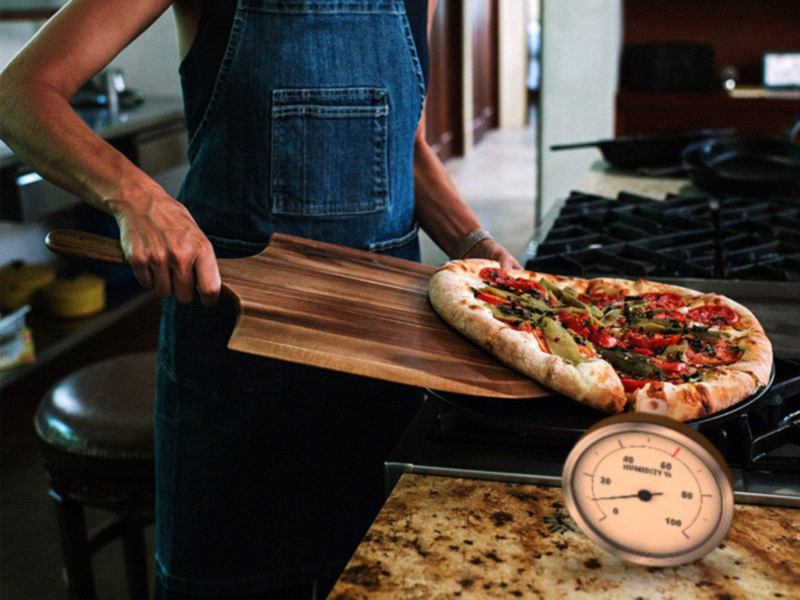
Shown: 10 %
